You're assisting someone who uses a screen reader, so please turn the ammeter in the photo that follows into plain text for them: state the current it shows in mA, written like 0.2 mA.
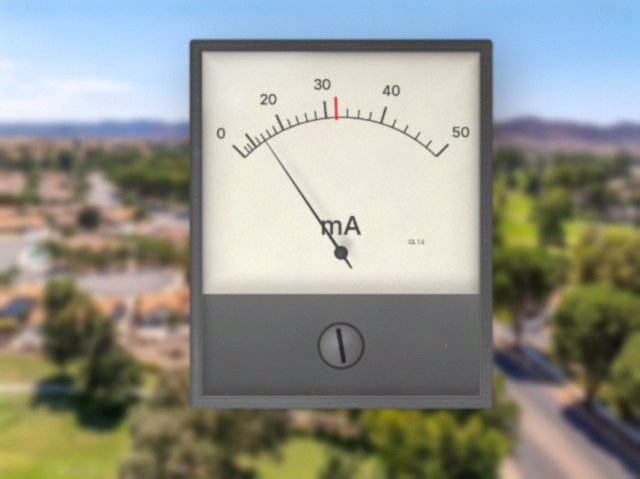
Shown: 14 mA
